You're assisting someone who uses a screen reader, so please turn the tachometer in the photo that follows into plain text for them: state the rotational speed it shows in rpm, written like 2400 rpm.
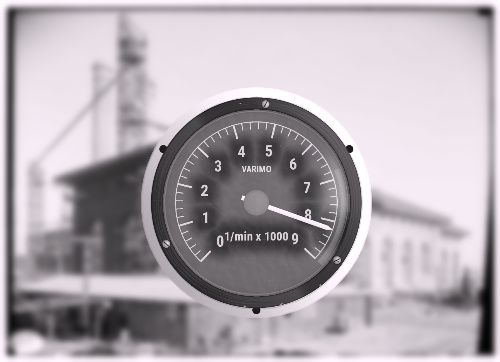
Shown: 8200 rpm
